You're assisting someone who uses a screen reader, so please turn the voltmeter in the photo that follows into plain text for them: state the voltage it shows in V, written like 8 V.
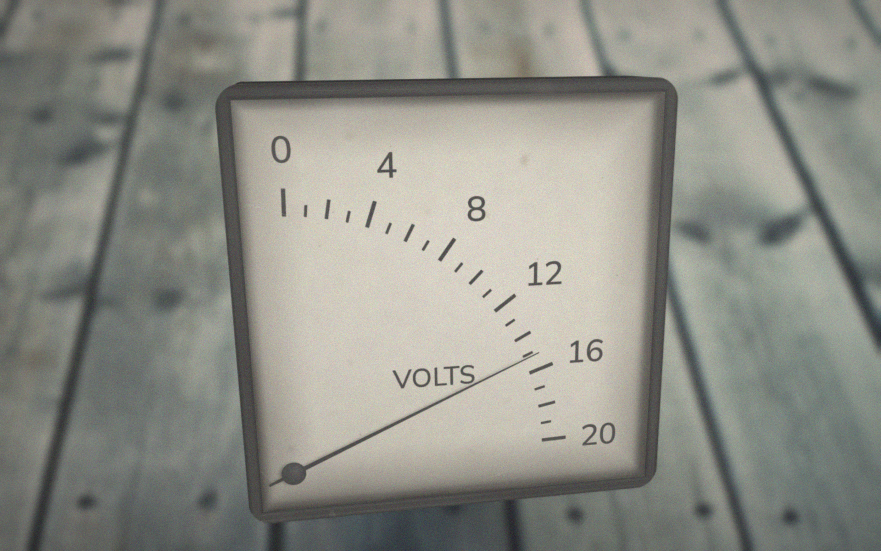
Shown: 15 V
